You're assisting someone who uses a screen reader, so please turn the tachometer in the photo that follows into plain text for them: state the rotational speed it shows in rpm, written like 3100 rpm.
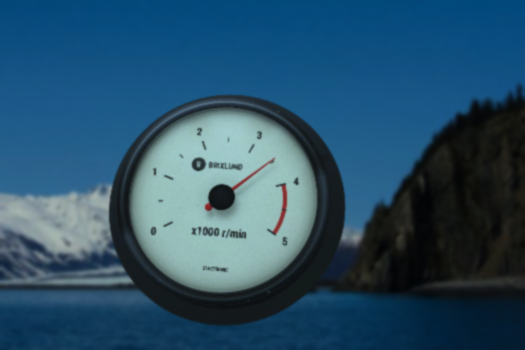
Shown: 3500 rpm
